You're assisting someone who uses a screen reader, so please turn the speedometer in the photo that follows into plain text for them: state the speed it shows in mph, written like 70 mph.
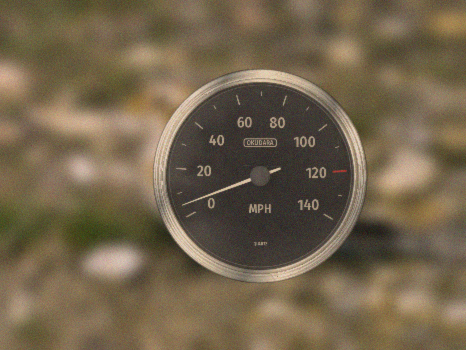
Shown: 5 mph
